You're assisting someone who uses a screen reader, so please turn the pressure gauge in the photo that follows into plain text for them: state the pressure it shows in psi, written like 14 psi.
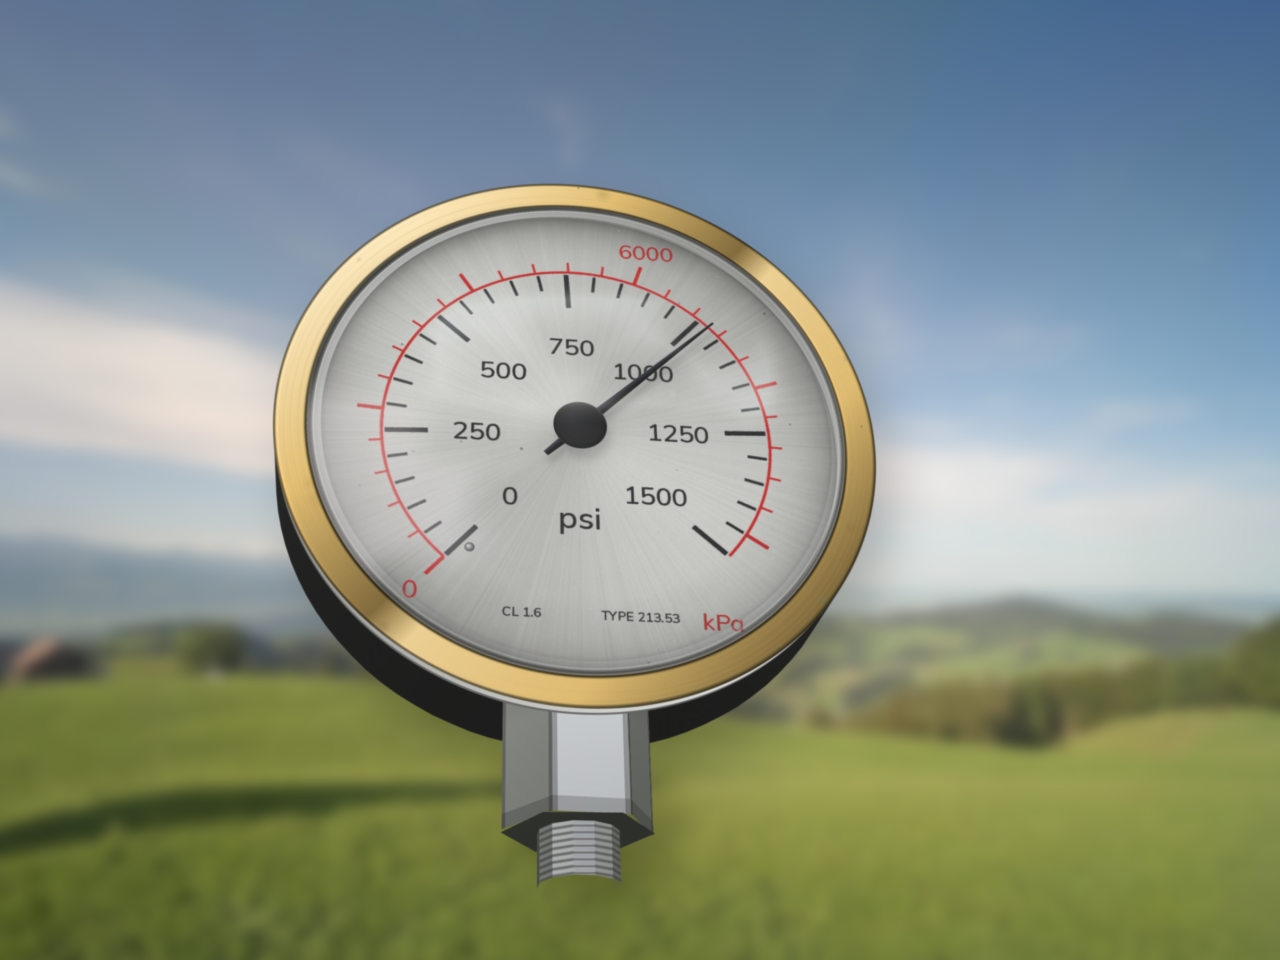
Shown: 1025 psi
